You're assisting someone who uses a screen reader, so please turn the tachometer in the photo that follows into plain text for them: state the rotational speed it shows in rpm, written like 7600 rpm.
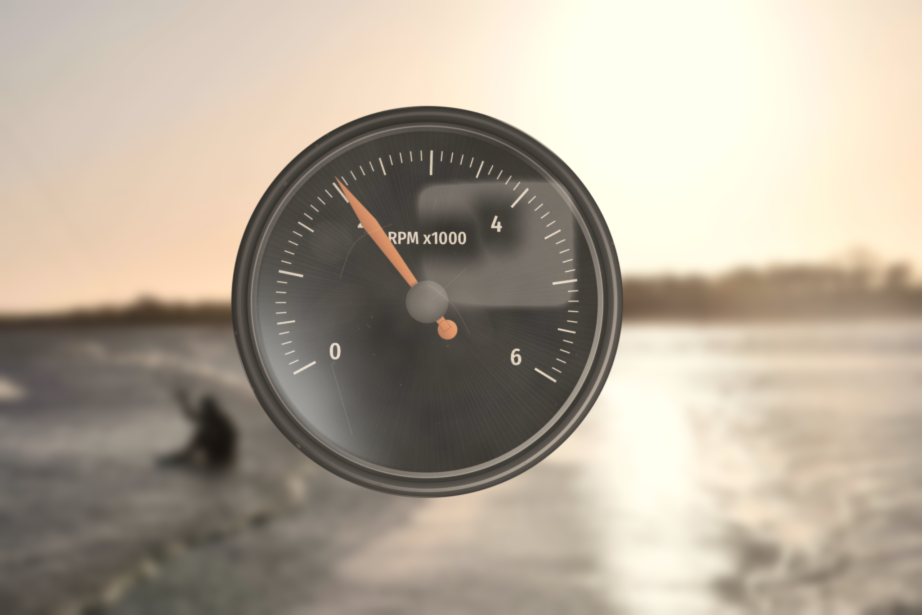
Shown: 2050 rpm
